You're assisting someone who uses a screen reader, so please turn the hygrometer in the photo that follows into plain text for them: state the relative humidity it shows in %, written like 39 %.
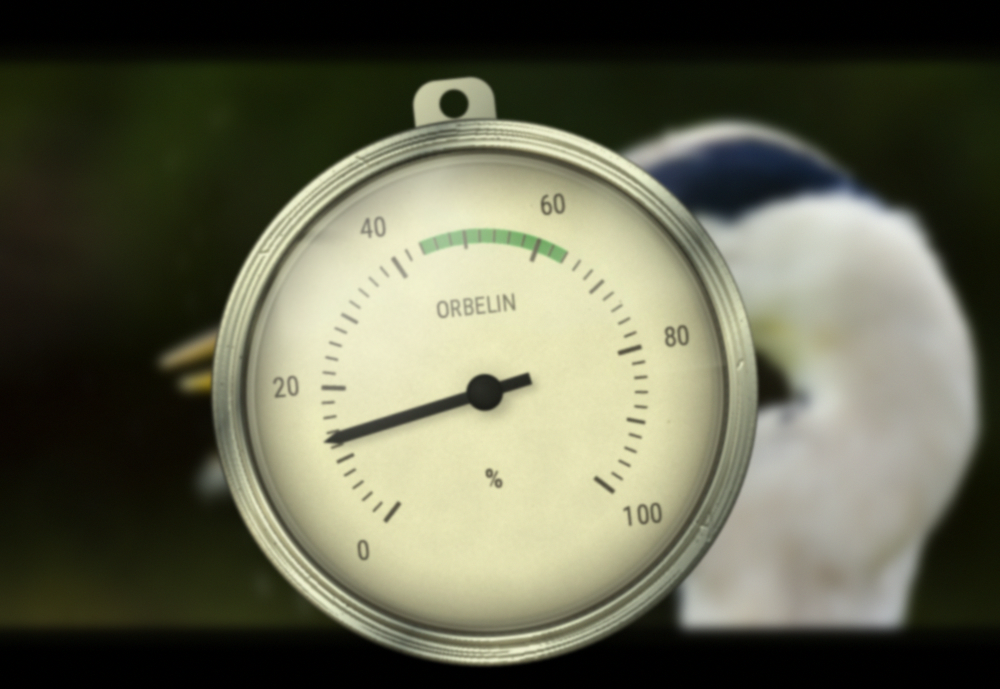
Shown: 13 %
